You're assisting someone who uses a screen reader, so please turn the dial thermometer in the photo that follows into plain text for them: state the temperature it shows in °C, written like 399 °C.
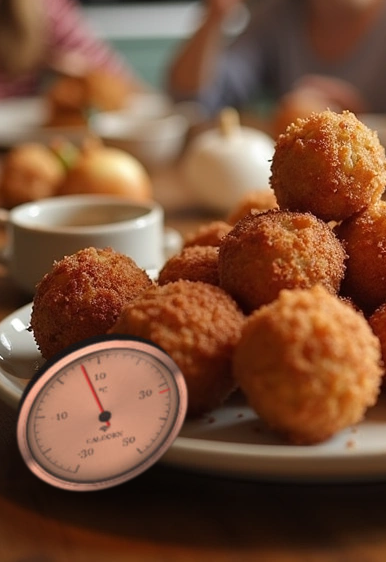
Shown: 6 °C
